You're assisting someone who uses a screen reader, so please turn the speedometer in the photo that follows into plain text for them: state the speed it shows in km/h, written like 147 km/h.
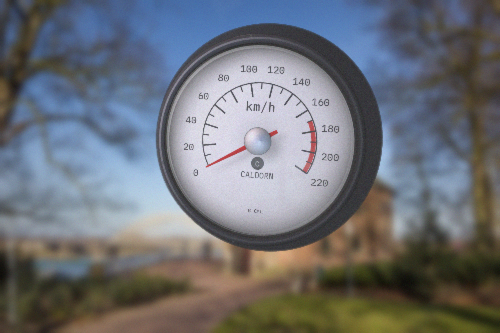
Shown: 0 km/h
